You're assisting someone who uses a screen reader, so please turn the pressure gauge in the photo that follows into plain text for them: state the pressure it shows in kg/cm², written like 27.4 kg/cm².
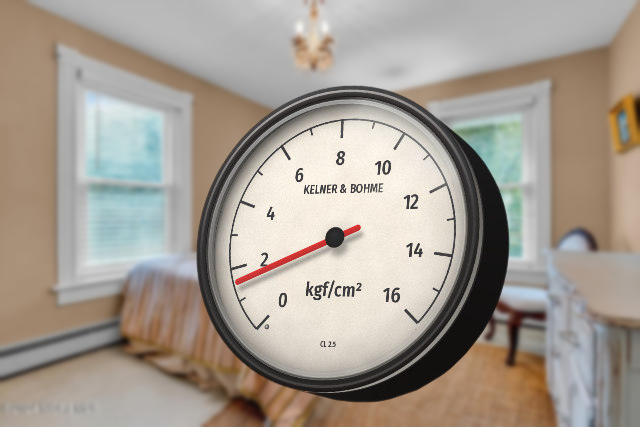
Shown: 1.5 kg/cm²
